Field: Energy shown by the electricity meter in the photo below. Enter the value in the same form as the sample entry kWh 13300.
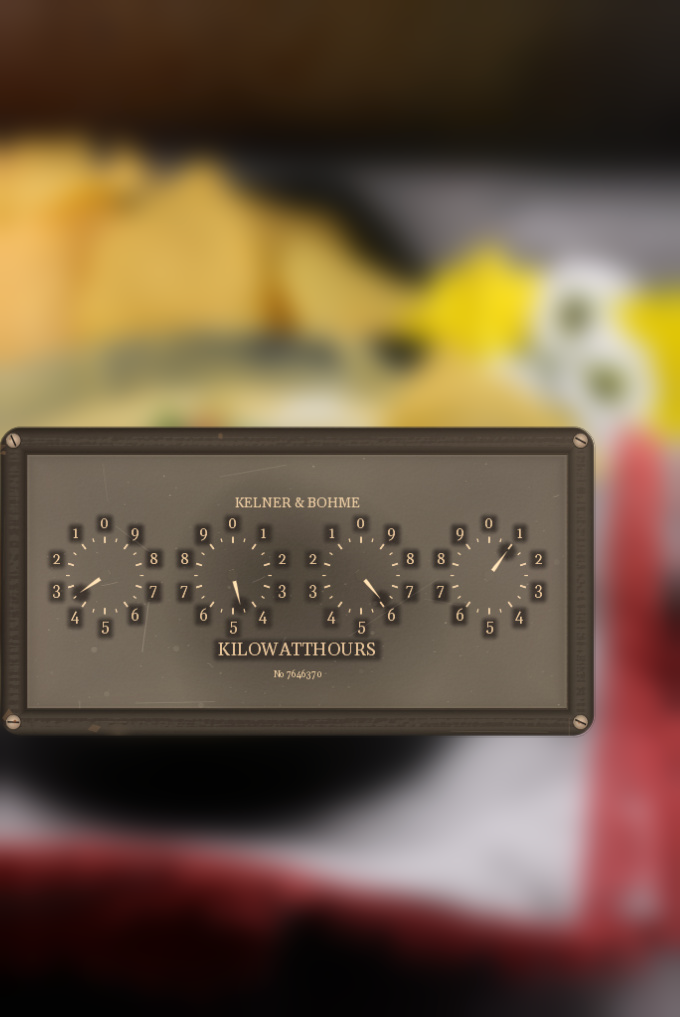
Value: kWh 3461
